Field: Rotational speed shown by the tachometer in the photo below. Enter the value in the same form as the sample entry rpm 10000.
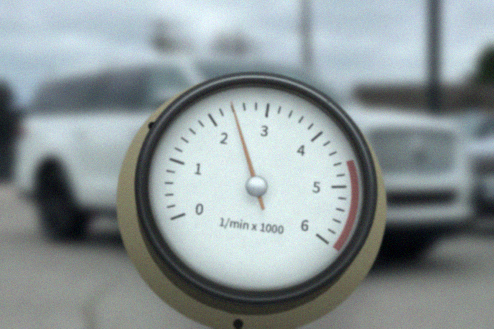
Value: rpm 2400
